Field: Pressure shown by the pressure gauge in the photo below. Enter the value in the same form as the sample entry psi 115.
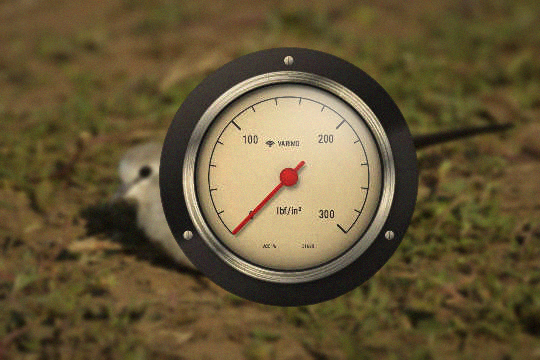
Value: psi 0
